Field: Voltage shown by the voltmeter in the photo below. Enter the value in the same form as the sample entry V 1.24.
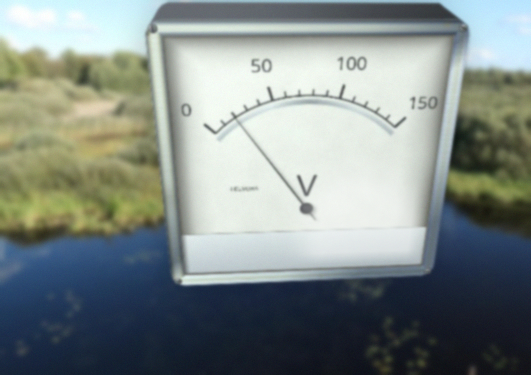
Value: V 20
